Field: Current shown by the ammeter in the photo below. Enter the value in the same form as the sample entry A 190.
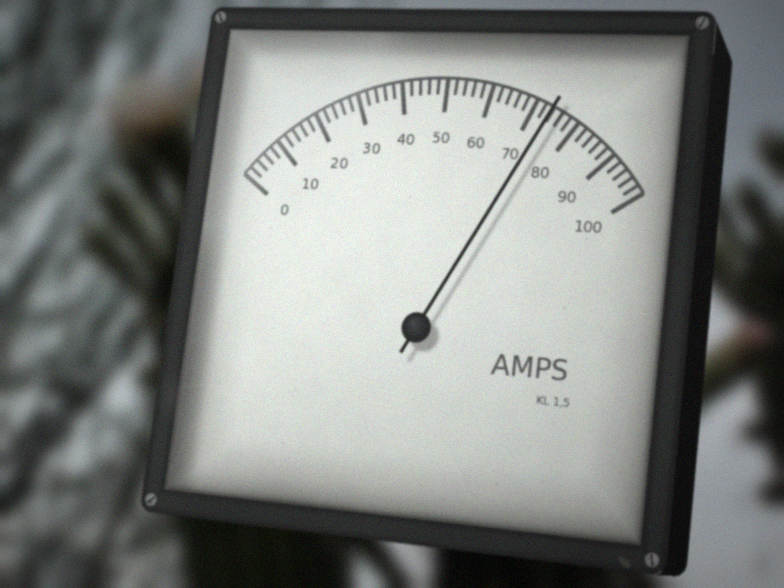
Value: A 74
